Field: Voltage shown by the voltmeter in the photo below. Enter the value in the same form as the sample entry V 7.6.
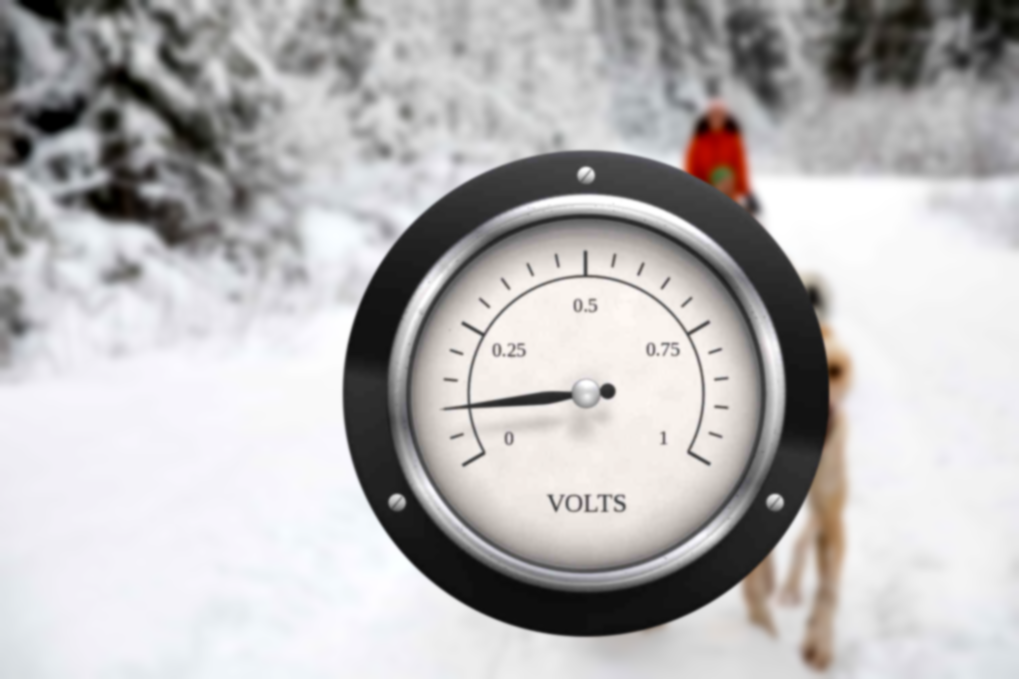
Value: V 0.1
